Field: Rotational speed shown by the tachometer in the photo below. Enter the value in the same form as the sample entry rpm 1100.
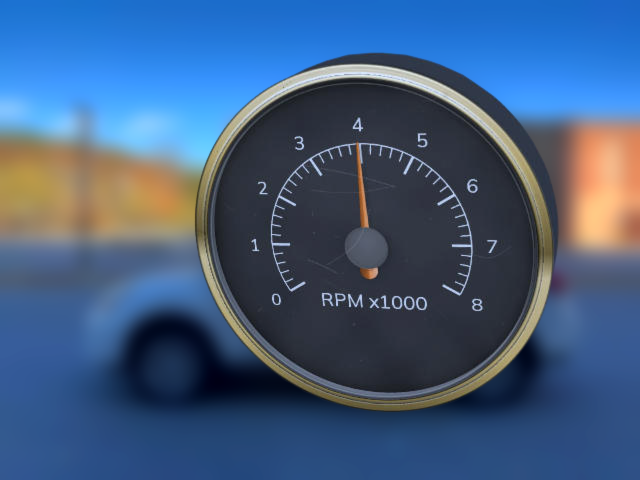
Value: rpm 4000
